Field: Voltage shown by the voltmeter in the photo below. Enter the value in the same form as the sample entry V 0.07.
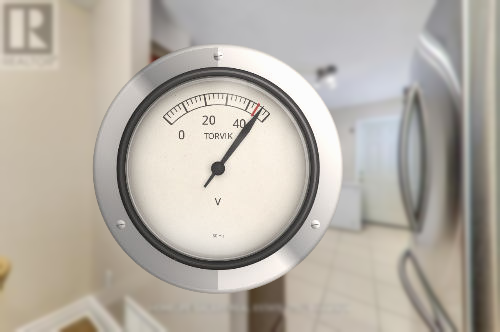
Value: V 46
